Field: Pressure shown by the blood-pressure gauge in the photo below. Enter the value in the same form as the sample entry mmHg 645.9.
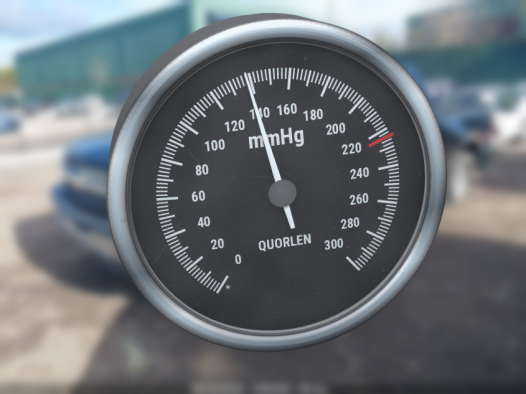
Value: mmHg 138
